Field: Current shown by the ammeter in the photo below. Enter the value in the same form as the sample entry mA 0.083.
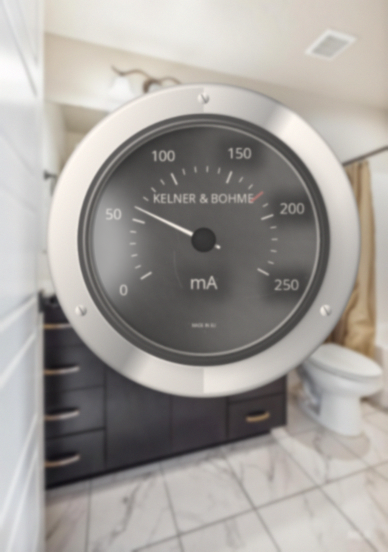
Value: mA 60
